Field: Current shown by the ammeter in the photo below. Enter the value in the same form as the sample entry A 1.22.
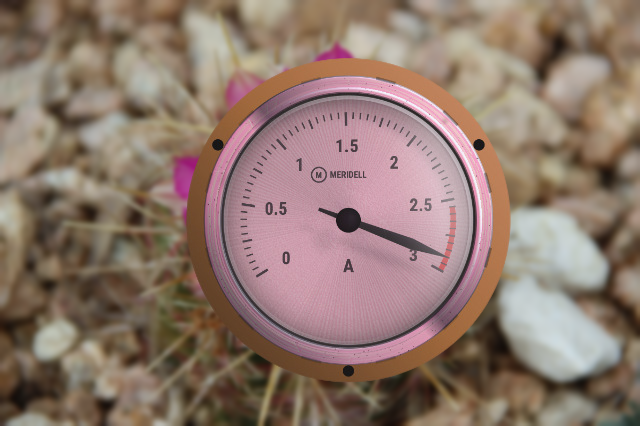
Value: A 2.9
